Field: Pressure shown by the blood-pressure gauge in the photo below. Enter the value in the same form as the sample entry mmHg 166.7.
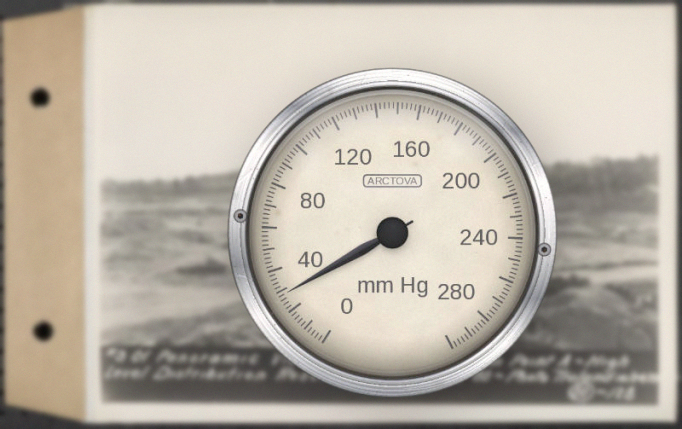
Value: mmHg 28
